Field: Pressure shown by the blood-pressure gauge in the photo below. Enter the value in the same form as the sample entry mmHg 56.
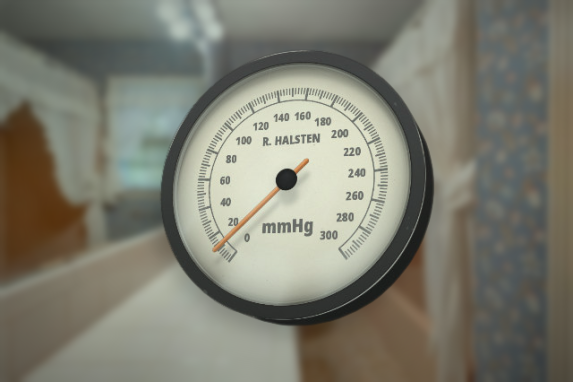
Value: mmHg 10
